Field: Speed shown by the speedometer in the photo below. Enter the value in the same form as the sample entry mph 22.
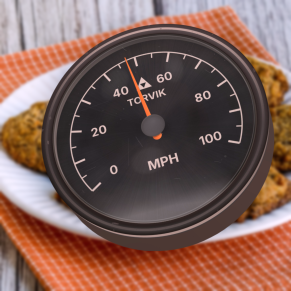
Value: mph 47.5
